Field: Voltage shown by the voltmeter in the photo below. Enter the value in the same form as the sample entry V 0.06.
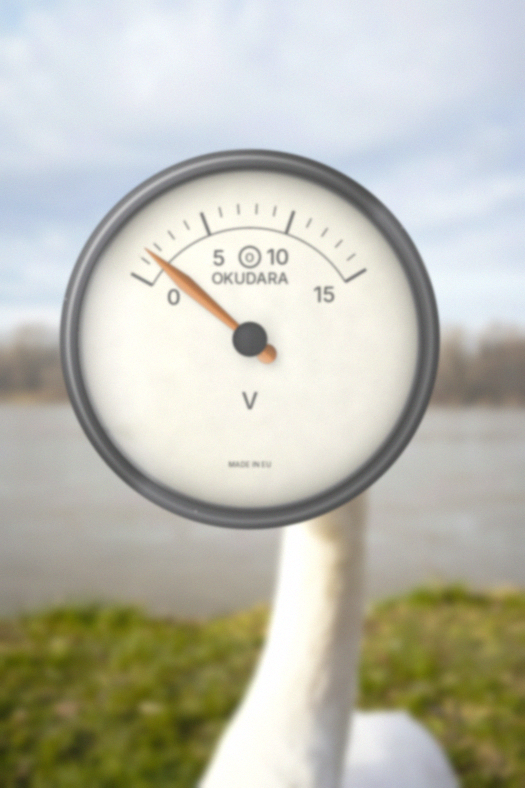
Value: V 1.5
